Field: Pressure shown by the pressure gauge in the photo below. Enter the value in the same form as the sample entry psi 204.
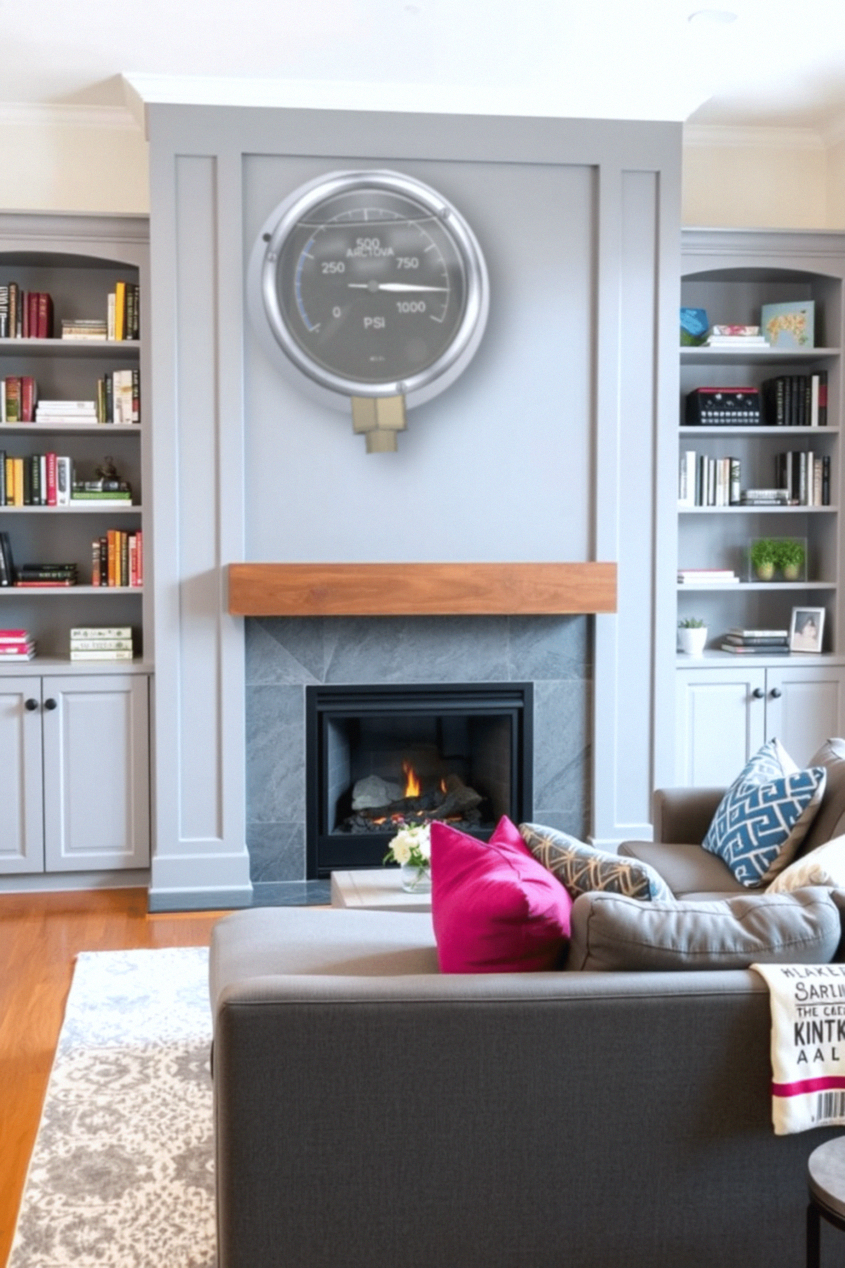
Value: psi 900
